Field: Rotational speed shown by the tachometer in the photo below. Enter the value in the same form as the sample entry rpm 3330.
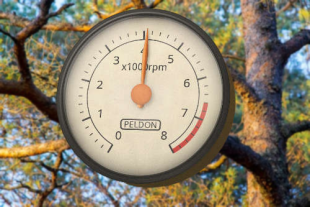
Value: rpm 4100
